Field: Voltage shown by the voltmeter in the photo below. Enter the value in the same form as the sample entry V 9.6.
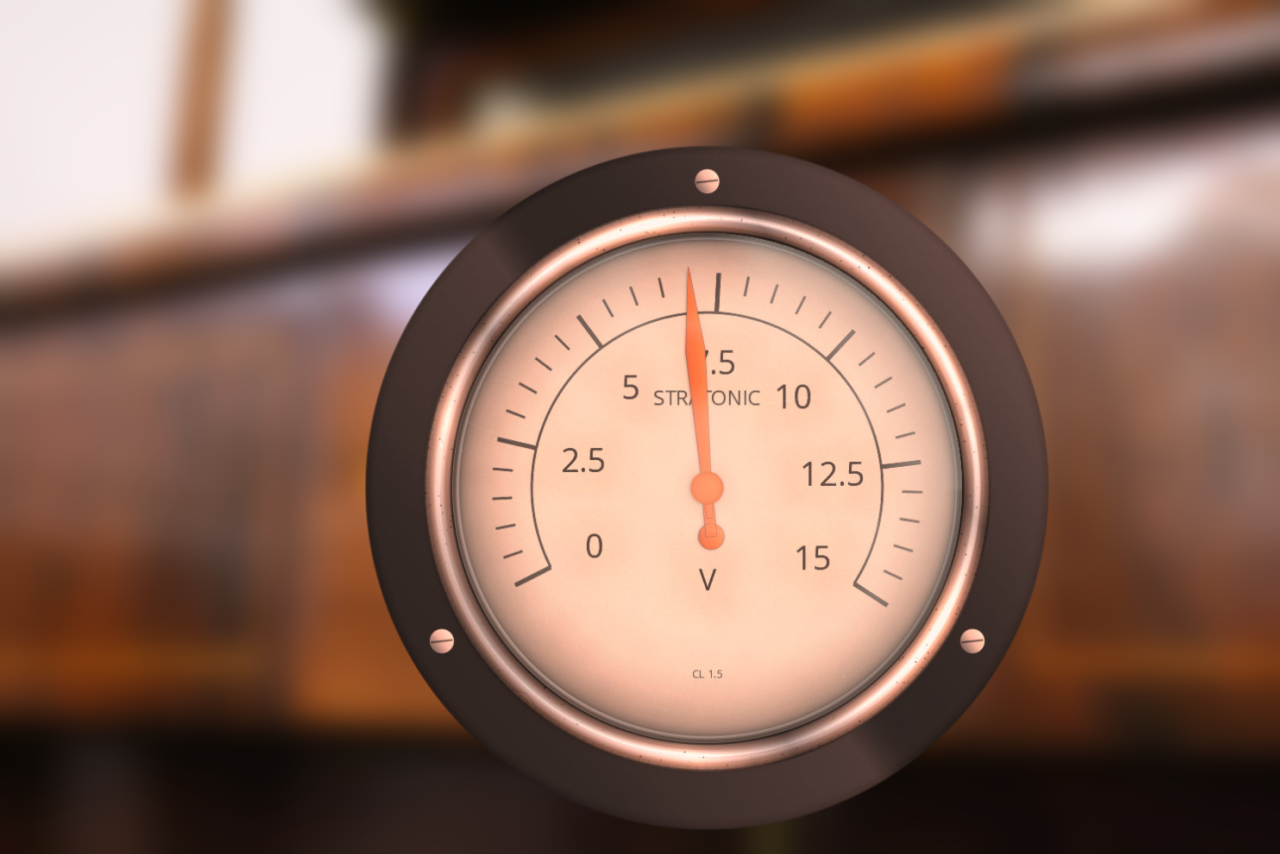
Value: V 7
